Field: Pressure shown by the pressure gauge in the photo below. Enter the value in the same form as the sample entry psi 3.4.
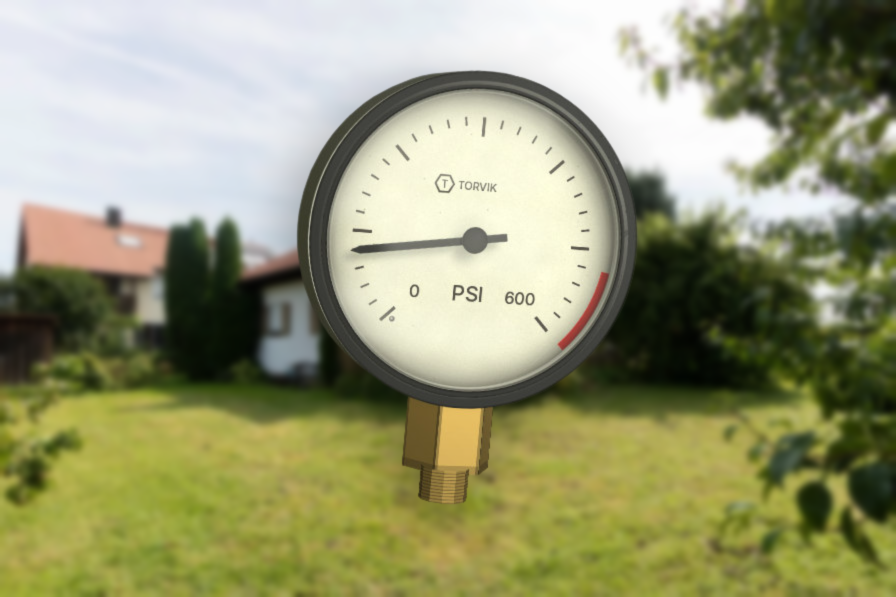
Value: psi 80
